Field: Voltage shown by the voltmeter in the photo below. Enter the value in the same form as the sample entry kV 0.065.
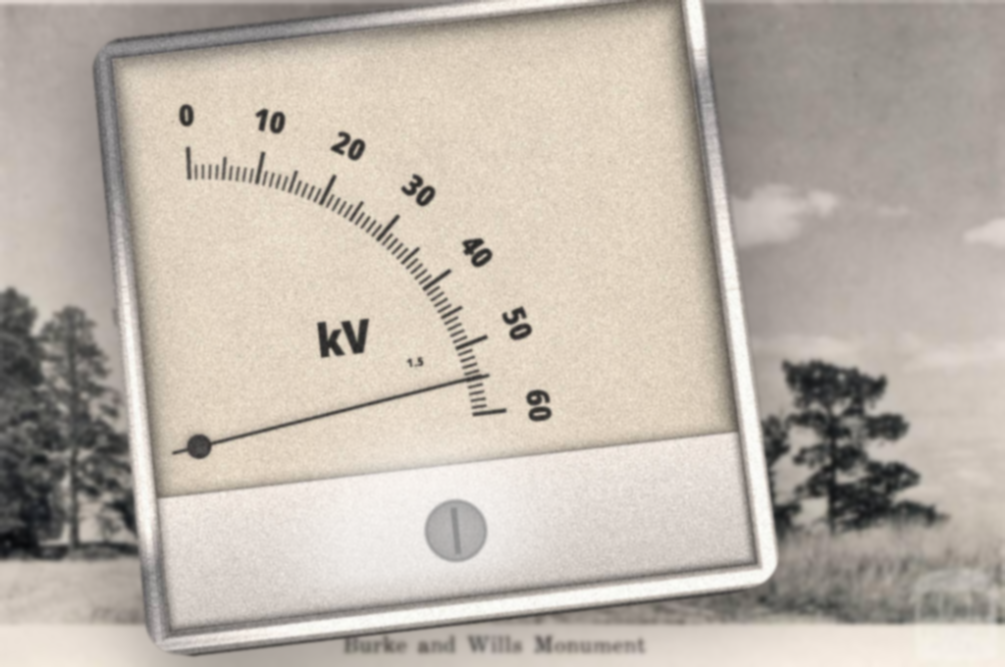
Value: kV 55
